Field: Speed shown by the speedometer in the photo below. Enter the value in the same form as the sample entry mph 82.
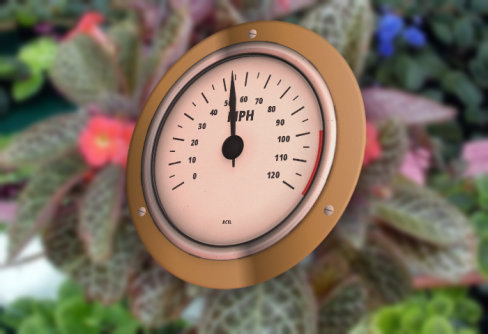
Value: mph 55
